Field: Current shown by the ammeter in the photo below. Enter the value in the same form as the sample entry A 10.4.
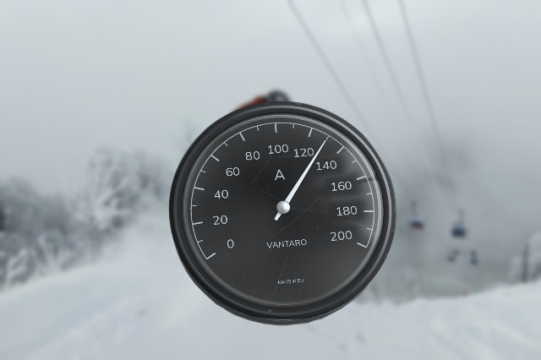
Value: A 130
